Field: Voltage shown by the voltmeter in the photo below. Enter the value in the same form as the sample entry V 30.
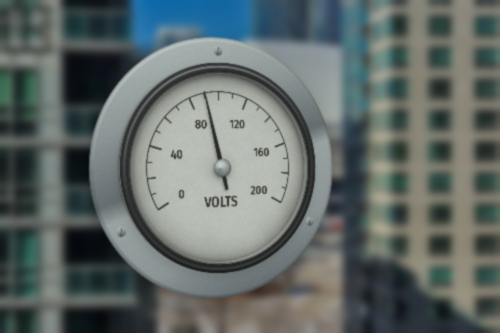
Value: V 90
